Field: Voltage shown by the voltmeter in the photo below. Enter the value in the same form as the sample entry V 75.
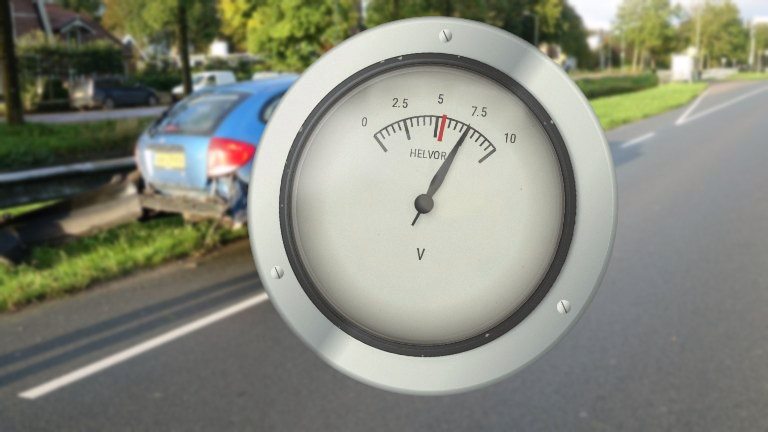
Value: V 7.5
